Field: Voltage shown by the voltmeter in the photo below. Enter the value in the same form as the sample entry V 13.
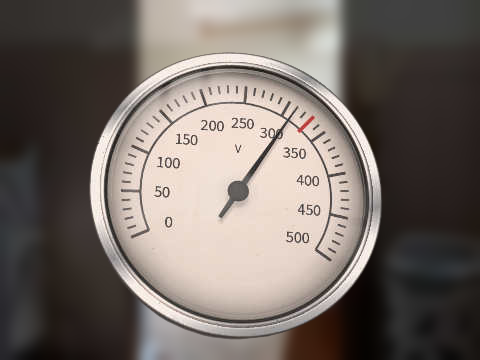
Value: V 310
